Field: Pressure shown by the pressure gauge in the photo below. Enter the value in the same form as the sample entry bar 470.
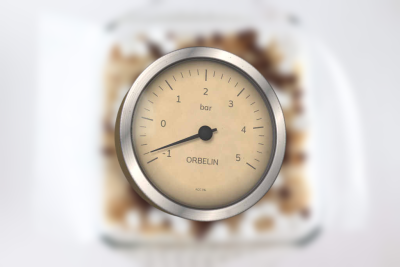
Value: bar -0.8
